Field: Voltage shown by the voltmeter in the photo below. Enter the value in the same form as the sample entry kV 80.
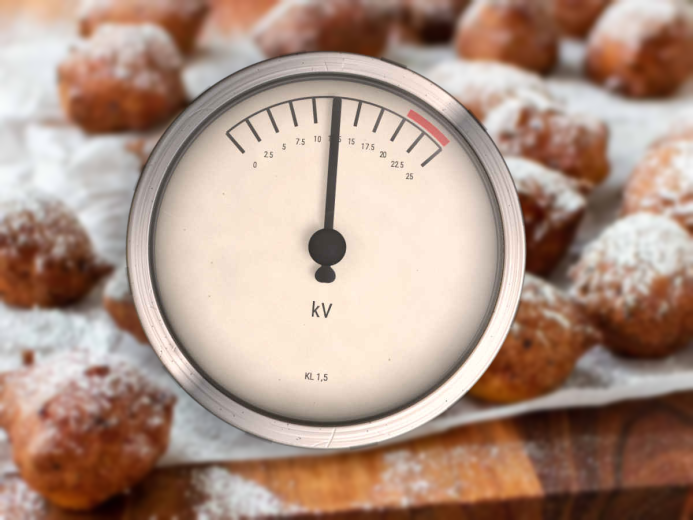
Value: kV 12.5
